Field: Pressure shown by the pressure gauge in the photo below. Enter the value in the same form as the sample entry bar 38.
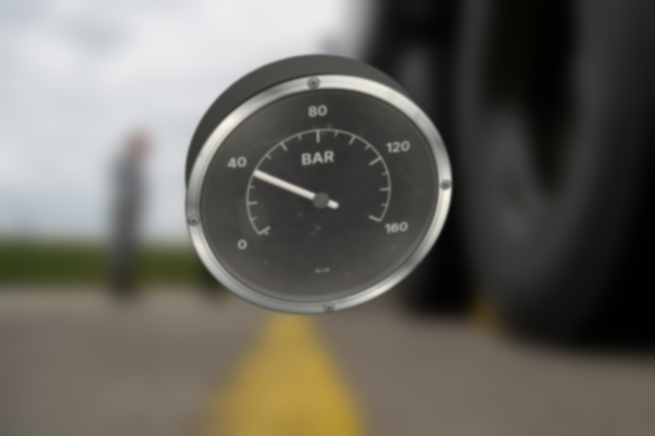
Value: bar 40
